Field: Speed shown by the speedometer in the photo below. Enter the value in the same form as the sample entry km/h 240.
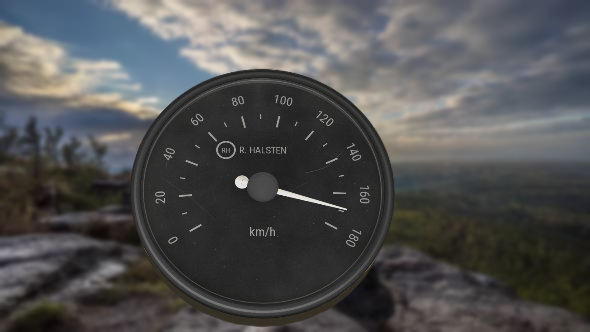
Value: km/h 170
